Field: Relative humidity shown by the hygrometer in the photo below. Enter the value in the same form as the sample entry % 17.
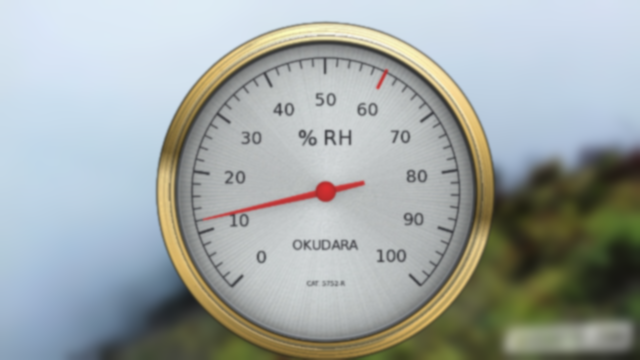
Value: % 12
